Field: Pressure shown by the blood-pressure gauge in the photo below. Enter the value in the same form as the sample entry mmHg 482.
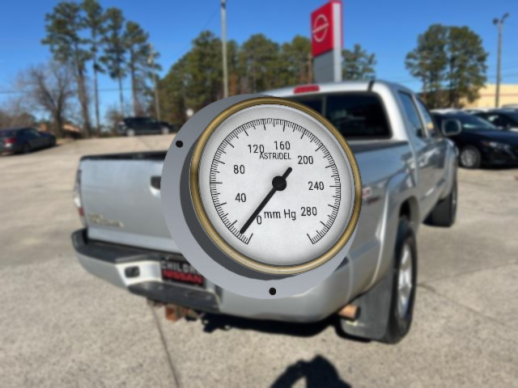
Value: mmHg 10
